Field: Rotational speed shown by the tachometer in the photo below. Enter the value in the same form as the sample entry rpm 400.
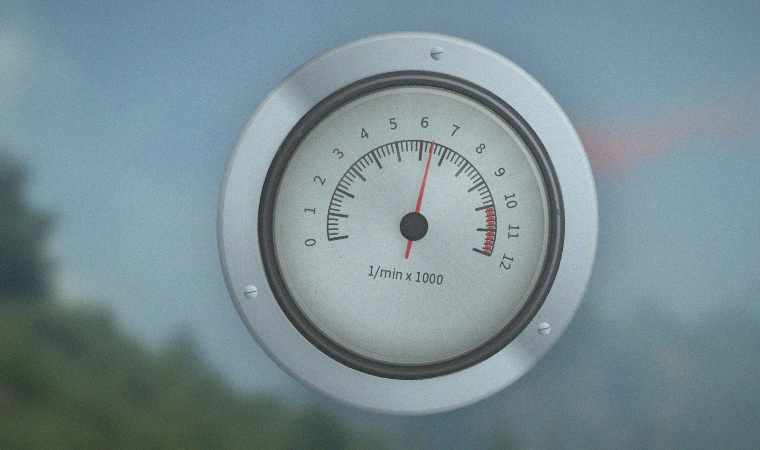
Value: rpm 6400
